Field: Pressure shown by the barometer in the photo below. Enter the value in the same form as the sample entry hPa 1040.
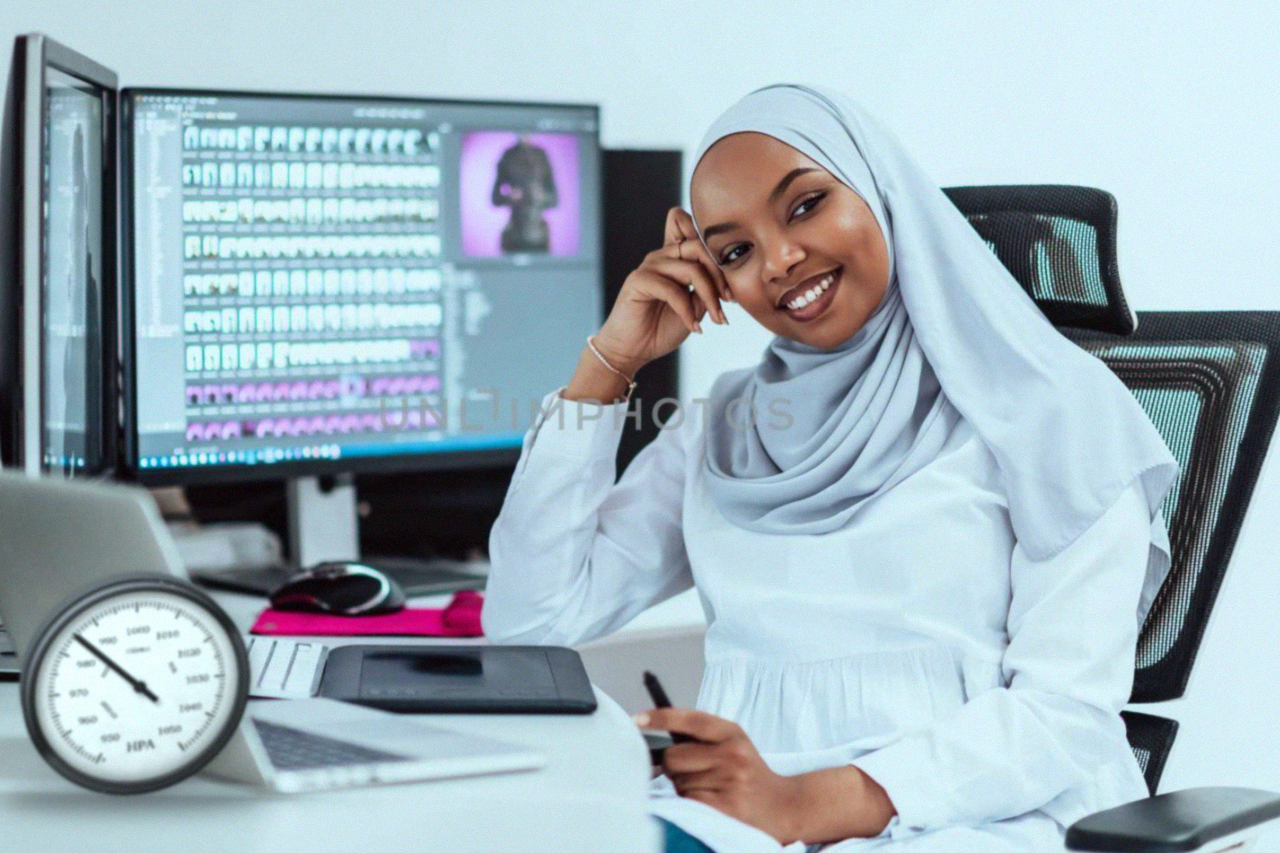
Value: hPa 985
